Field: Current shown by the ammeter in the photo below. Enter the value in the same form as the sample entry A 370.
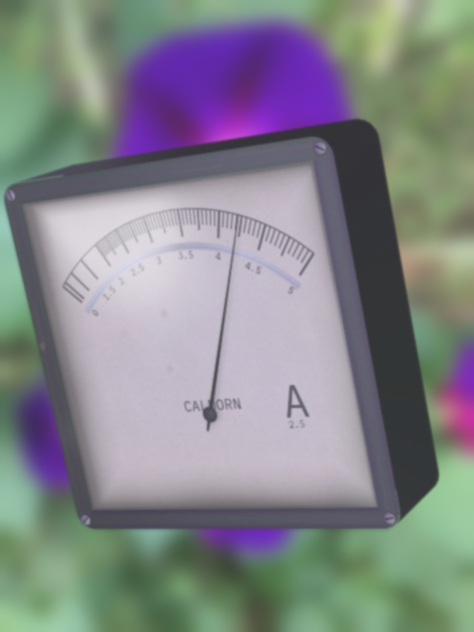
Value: A 4.25
